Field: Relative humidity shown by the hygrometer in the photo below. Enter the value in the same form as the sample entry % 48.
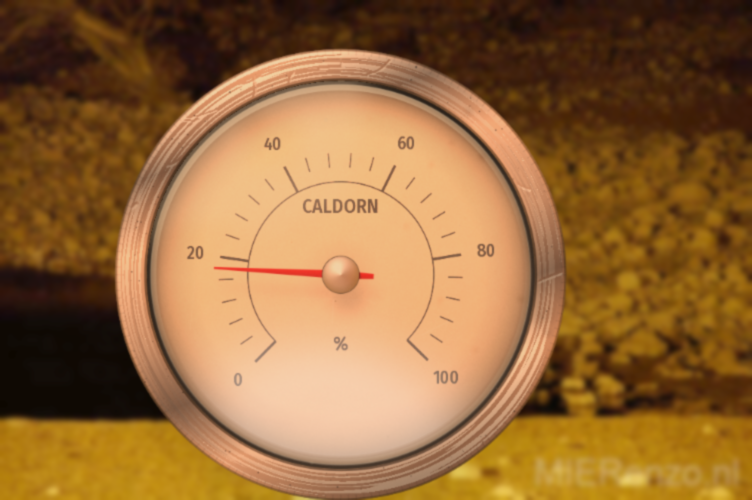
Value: % 18
